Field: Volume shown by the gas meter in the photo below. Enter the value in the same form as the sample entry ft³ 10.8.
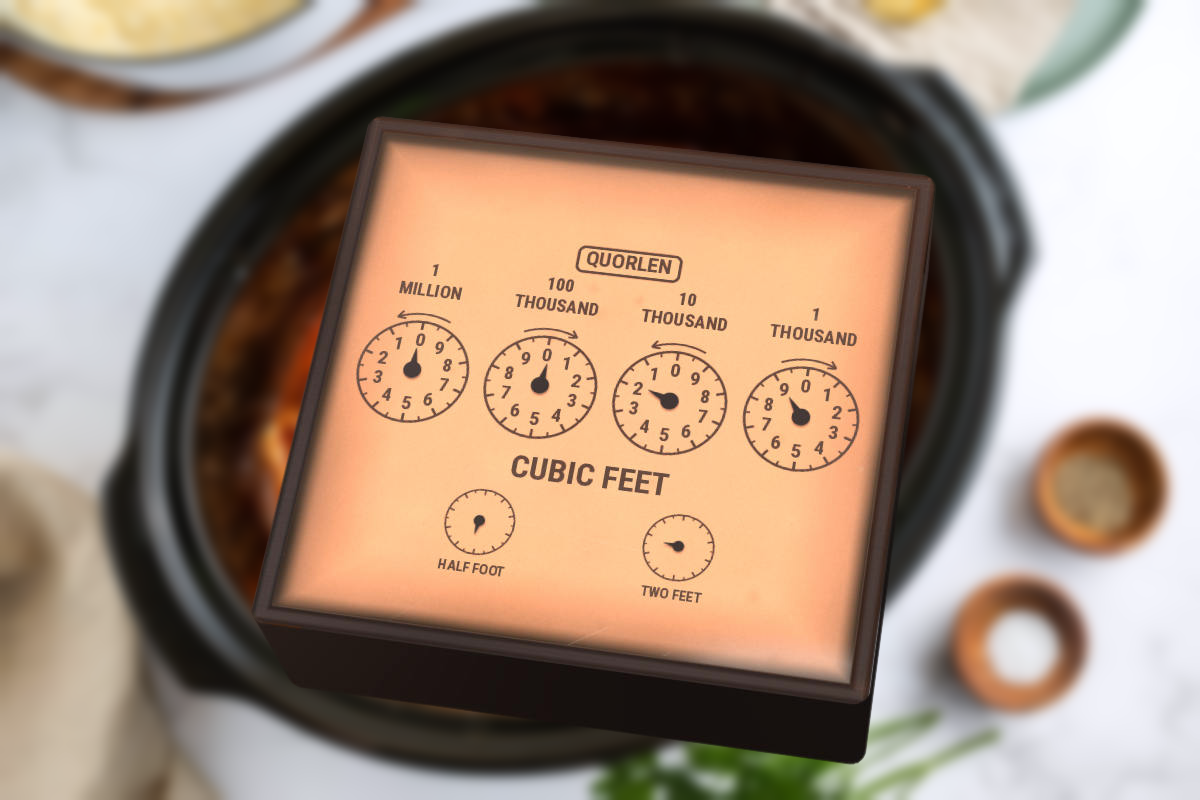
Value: ft³ 1900
